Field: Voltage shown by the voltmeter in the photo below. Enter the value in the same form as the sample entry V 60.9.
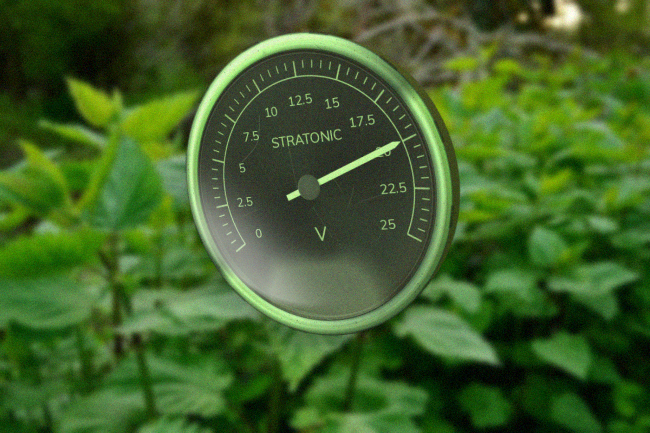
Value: V 20
